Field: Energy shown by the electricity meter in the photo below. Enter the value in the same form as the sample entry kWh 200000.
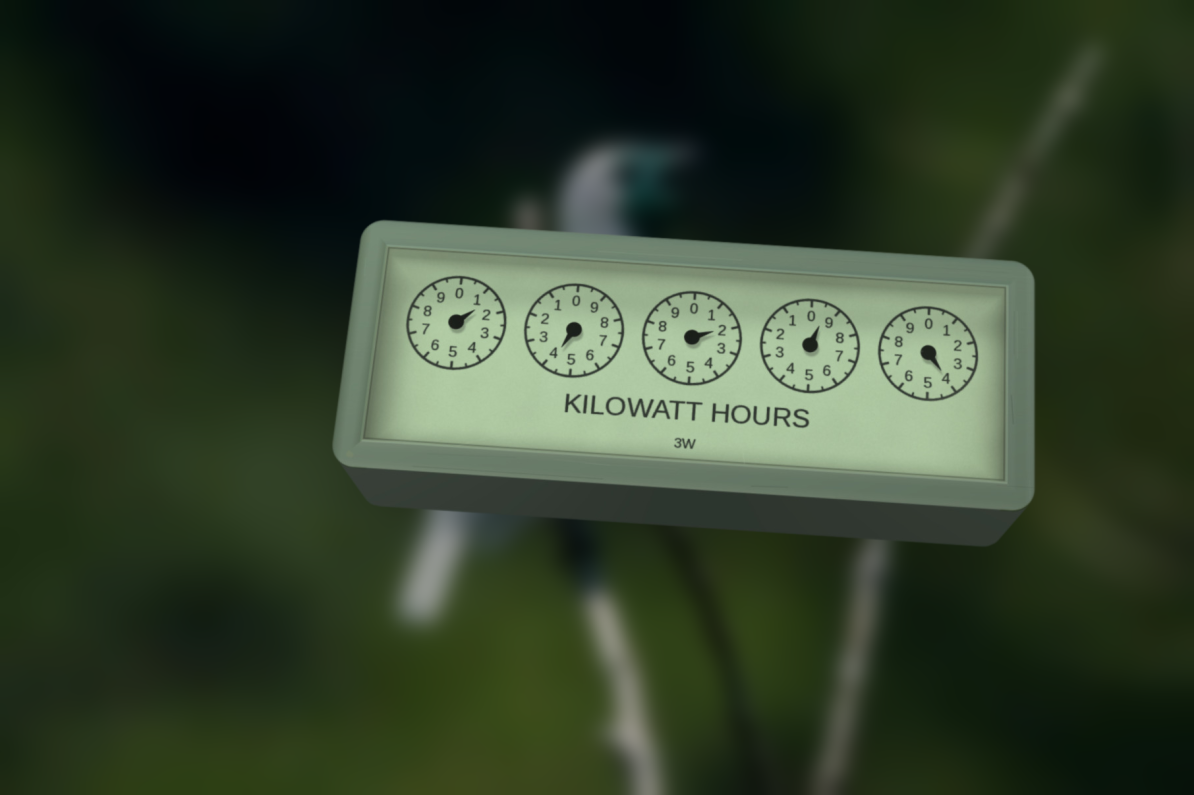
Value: kWh 14194
